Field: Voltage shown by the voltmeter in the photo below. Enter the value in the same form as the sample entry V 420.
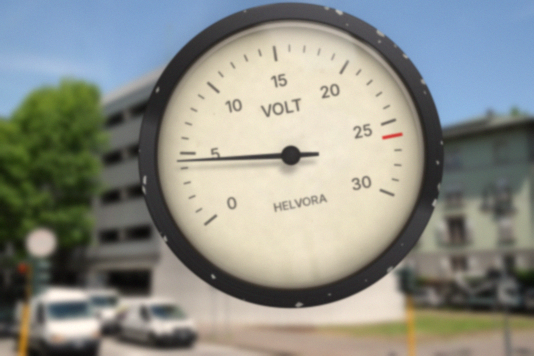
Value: V 4.5
